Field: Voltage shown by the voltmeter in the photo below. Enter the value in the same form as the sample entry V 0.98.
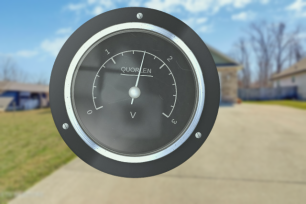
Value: V 1.6
